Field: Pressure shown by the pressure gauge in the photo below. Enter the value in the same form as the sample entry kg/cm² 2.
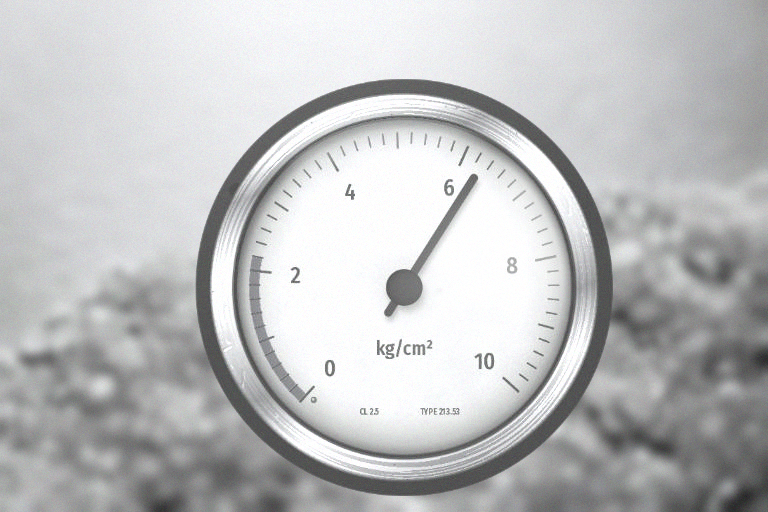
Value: kg/cm² 6.3
